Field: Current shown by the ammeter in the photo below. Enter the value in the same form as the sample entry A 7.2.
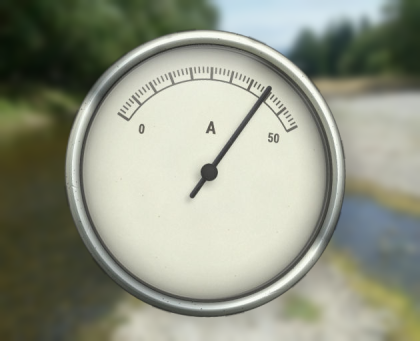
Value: A 39
